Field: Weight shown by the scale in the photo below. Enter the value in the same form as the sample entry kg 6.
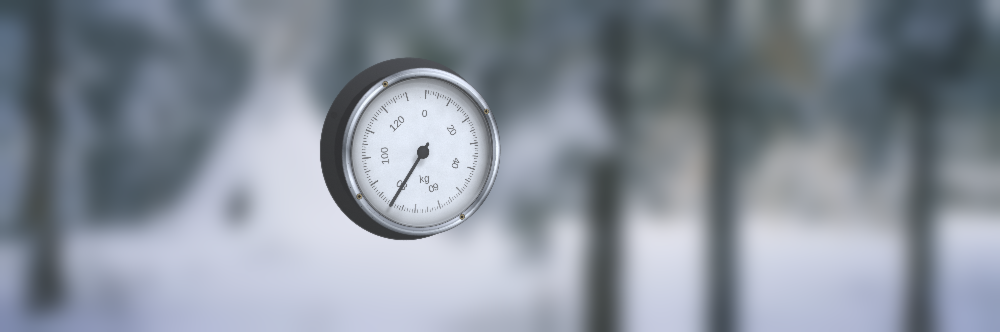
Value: kg 80
